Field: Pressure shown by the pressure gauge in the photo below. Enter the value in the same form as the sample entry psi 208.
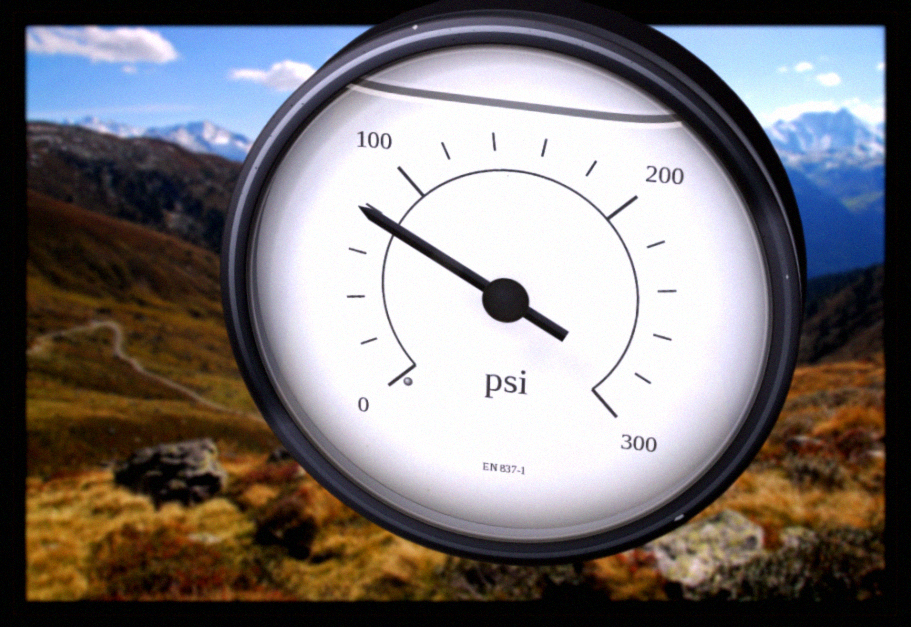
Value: psi 80
